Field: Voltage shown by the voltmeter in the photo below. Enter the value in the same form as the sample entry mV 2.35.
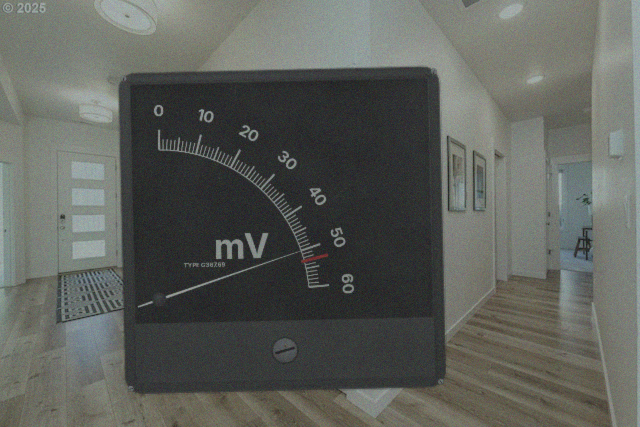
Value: mV 50
